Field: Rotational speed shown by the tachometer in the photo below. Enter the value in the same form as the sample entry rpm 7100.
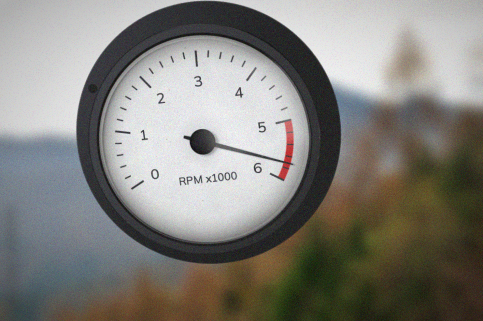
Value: rpm 5700
